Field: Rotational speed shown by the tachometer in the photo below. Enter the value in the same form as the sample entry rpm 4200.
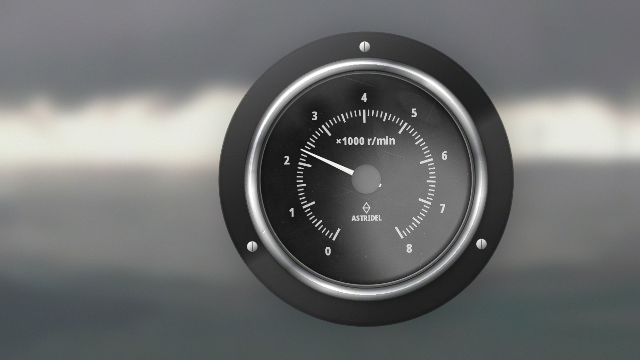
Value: rpm 2300
